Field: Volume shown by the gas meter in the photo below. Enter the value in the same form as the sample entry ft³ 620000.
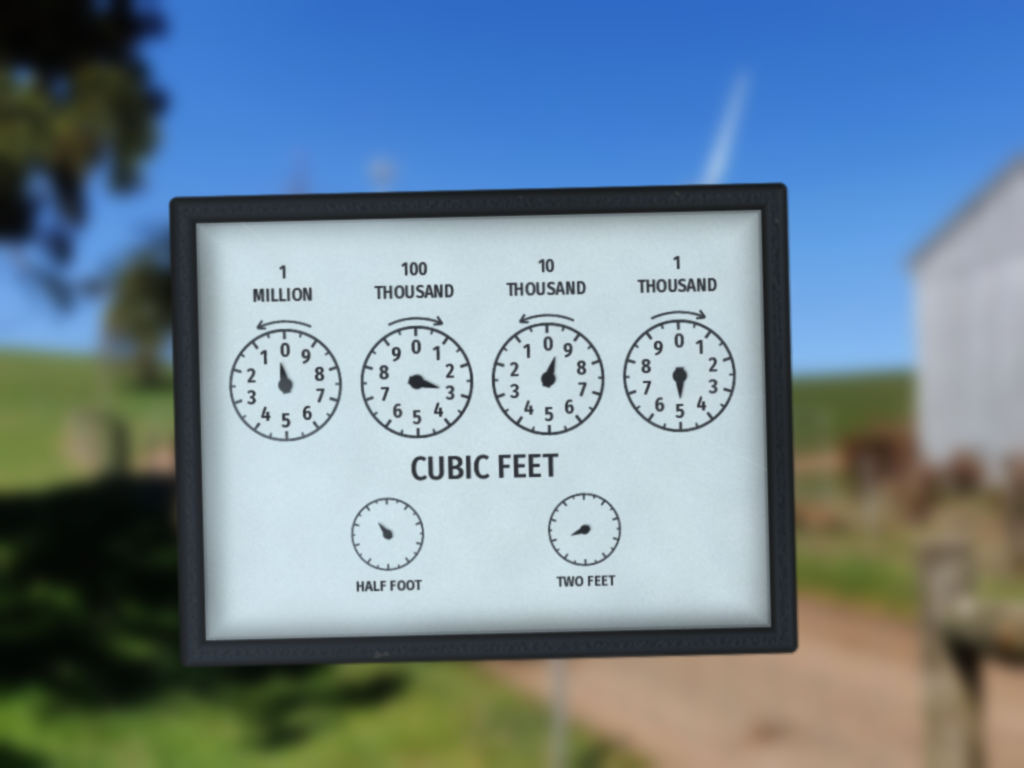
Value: ft³ 29500
